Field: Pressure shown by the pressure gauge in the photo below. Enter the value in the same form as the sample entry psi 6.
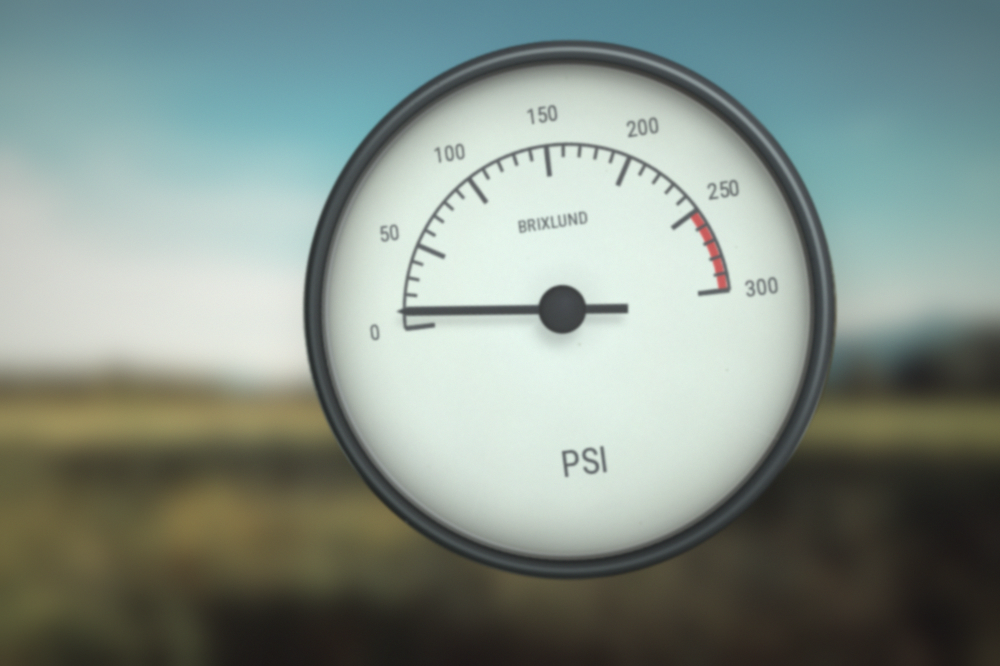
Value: psi 10
